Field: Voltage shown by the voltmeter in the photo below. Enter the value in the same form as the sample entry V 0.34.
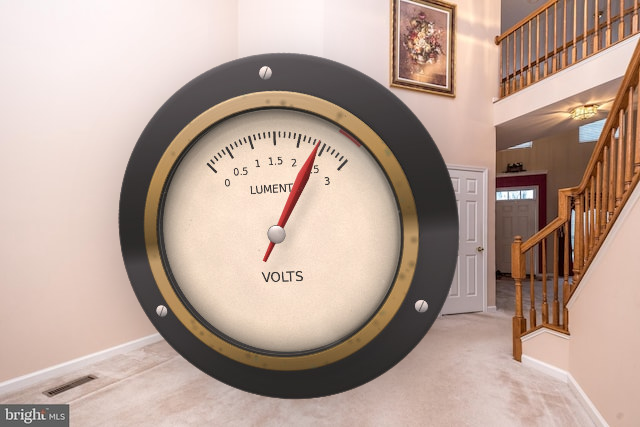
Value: V 2.4
